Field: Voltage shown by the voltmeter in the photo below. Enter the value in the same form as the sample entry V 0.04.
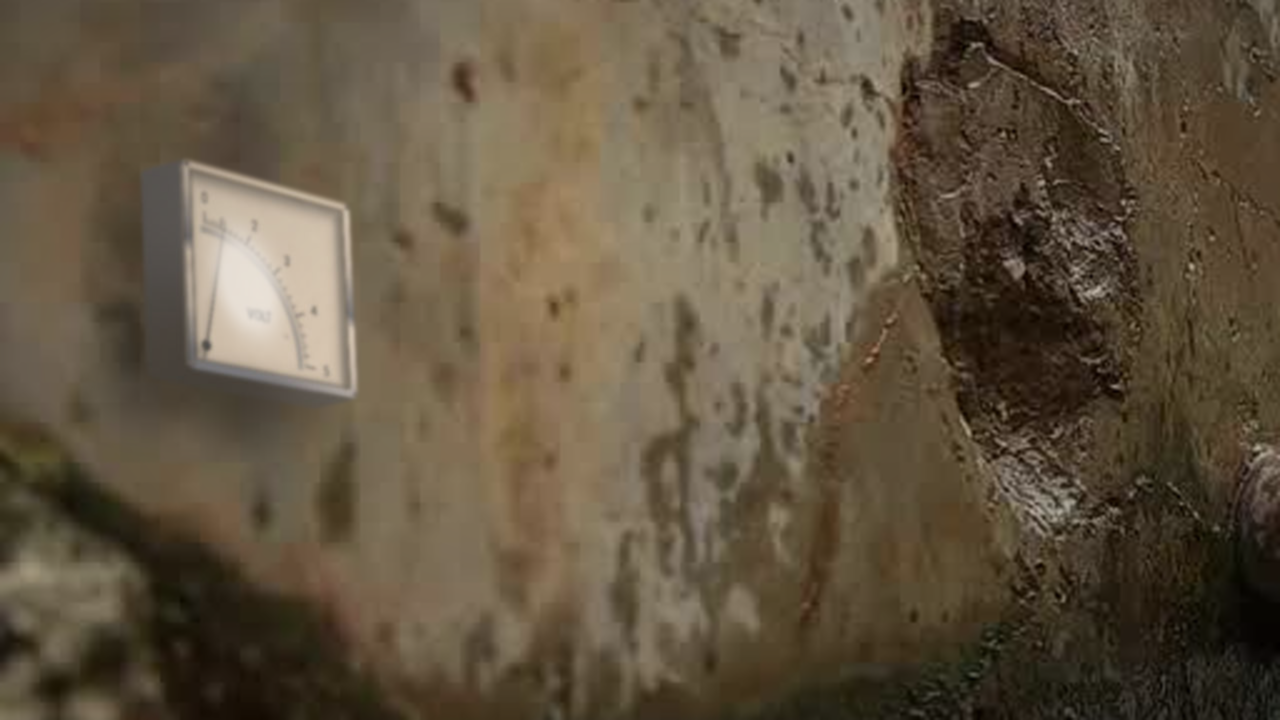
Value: V 1
